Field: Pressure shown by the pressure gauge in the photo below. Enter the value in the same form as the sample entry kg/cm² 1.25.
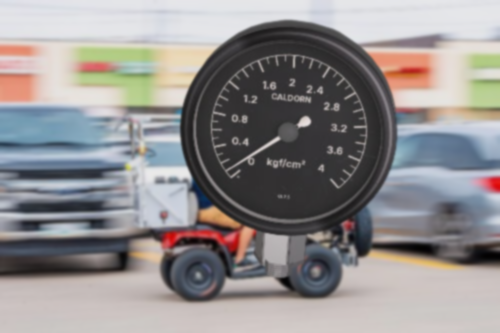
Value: kg/cm² 0.1
